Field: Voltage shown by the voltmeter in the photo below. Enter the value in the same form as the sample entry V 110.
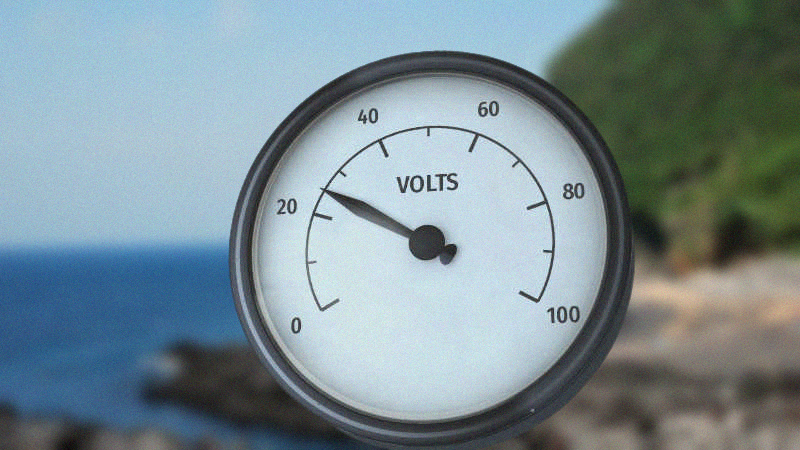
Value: V 25
